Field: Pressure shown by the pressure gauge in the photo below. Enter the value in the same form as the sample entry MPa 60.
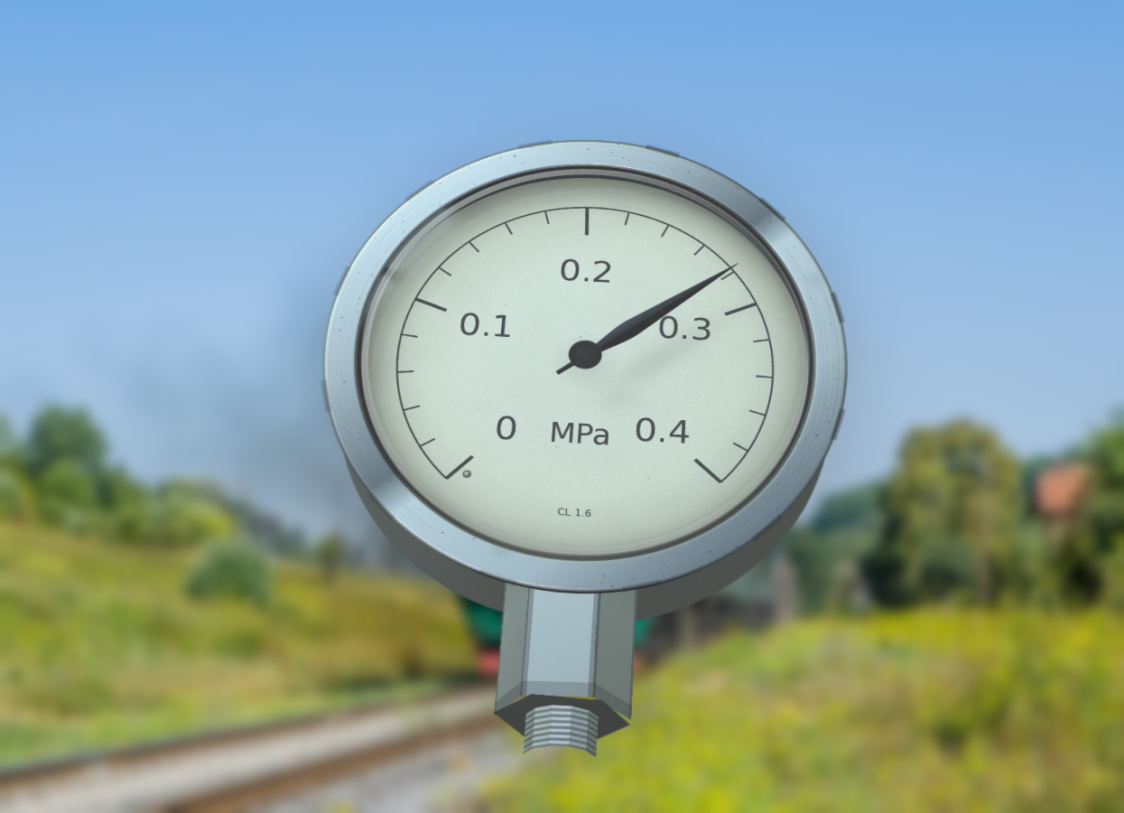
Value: MPa 0.28
